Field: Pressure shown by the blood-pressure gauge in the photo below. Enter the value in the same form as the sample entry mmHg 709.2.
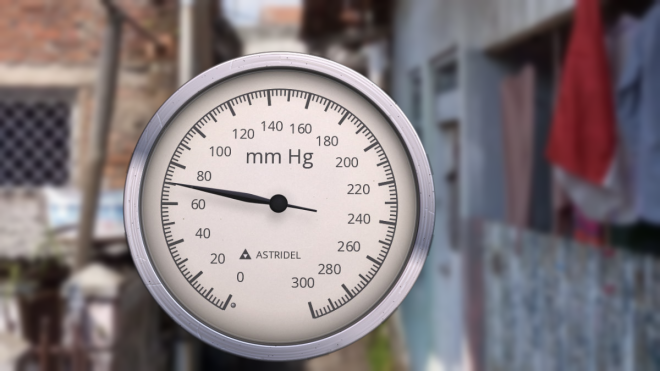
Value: mmHg 70
